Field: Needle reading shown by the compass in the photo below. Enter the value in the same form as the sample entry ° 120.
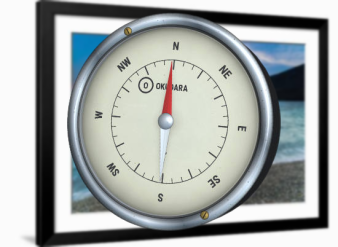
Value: ° 0
